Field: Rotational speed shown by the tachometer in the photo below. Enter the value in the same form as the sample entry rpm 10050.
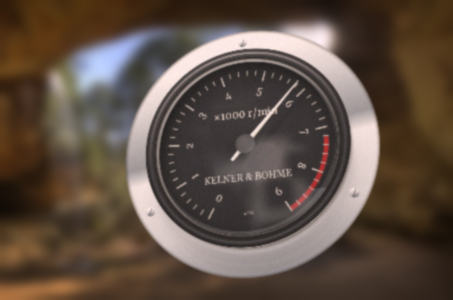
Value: rpm 5800
